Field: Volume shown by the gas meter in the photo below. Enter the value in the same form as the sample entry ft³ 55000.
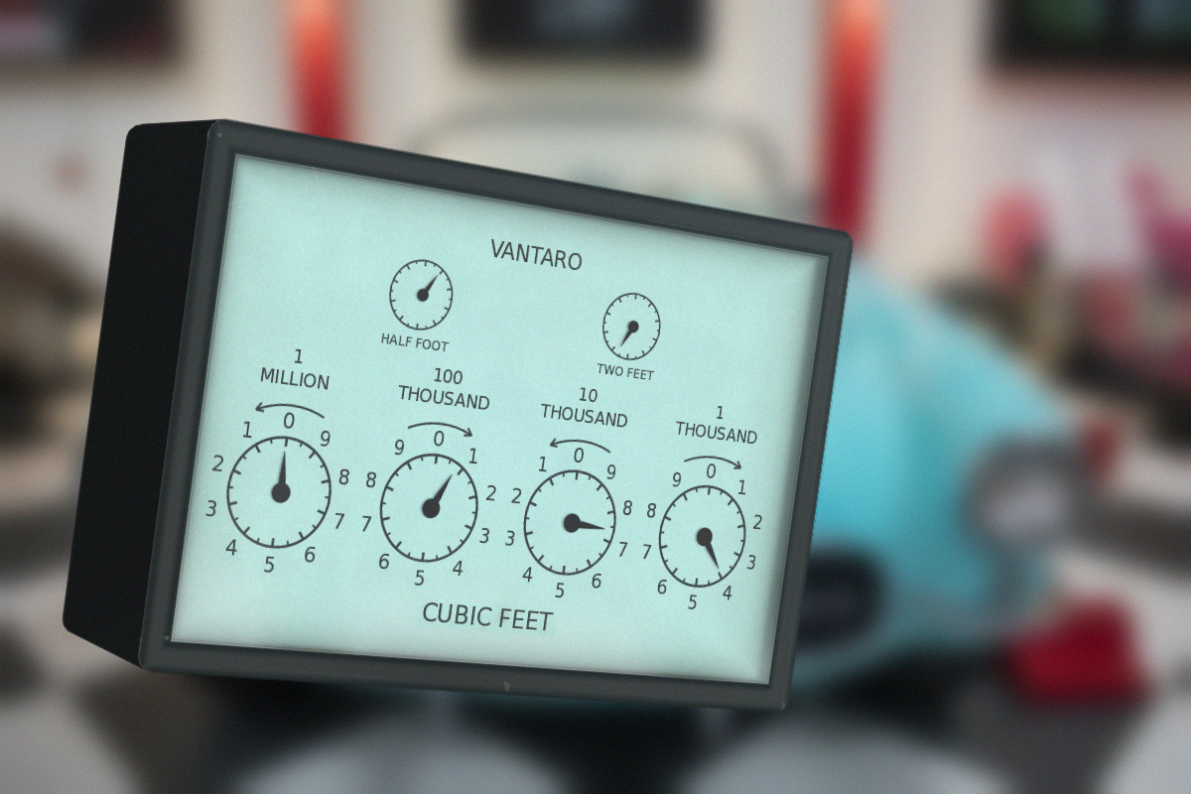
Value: ft³ 7400
